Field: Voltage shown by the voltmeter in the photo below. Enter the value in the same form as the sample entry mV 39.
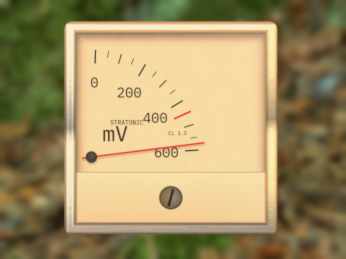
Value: mV 575
